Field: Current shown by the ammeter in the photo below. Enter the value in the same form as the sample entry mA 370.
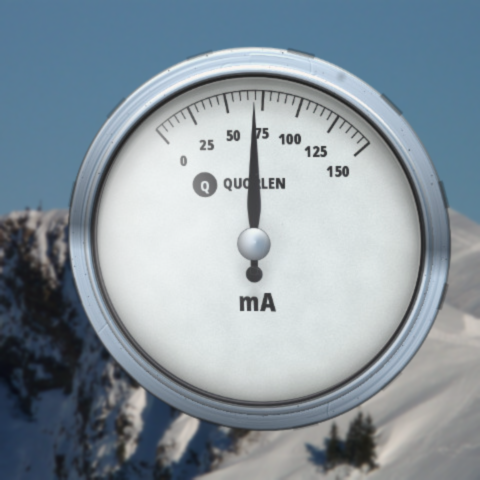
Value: mA 70
